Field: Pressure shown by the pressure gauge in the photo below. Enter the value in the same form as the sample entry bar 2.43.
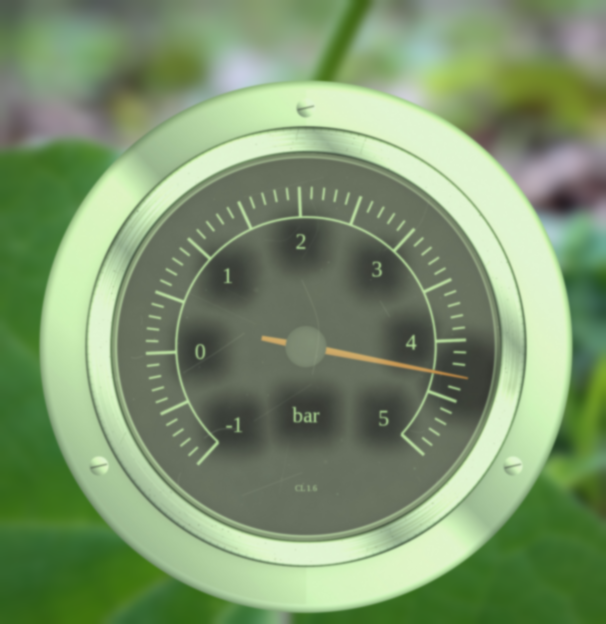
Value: bar 4.3
